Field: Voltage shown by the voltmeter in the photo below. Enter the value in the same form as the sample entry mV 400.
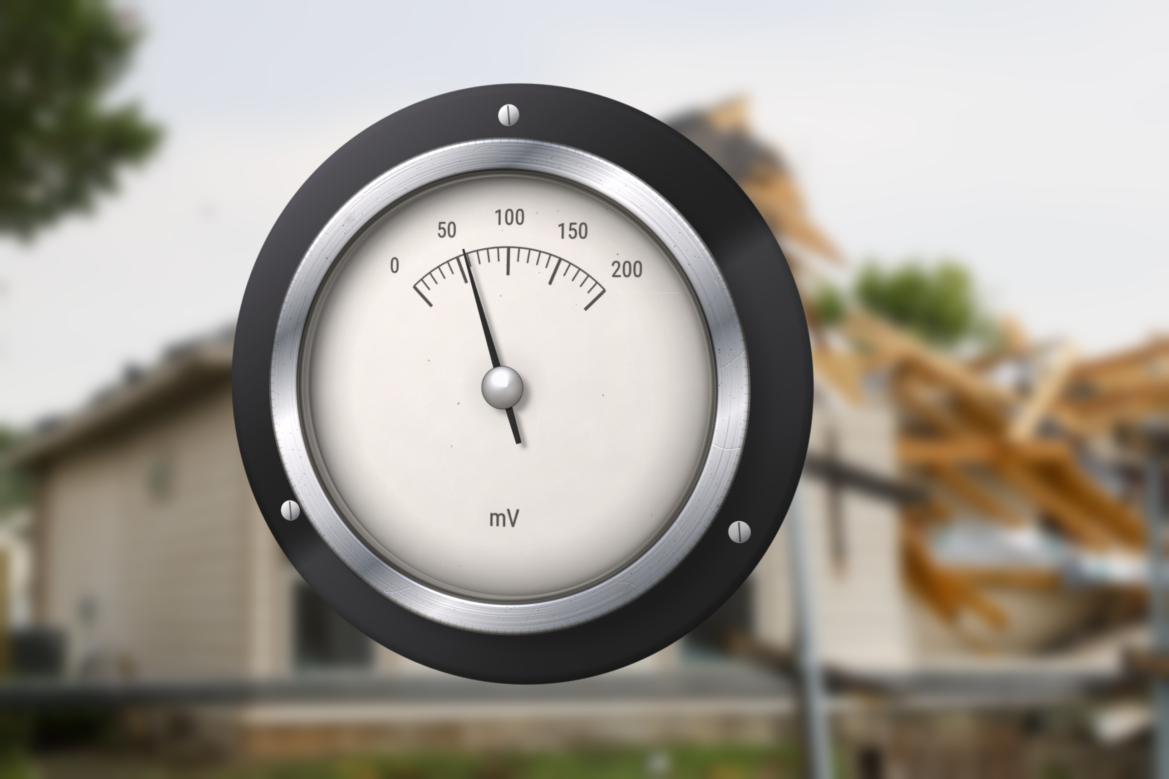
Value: mV 60
